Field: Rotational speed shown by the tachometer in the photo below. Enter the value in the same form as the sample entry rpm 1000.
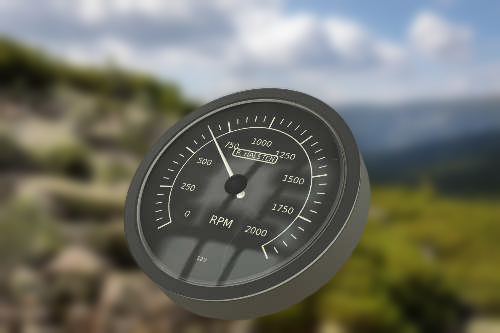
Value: rpm 650
